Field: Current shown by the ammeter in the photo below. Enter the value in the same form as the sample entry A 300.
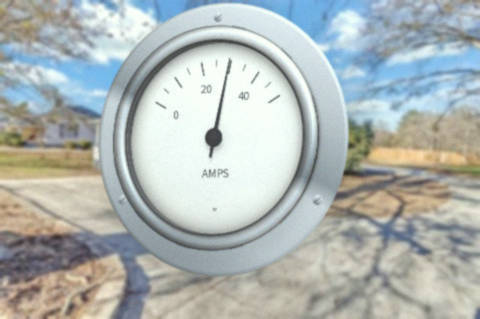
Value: A 30
